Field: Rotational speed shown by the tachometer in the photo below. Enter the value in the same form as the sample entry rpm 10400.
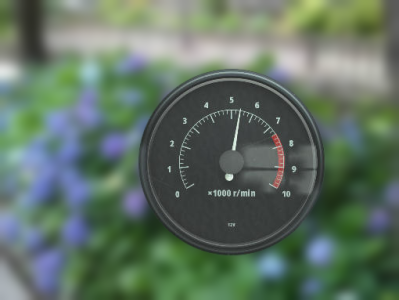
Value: rpm 5400
